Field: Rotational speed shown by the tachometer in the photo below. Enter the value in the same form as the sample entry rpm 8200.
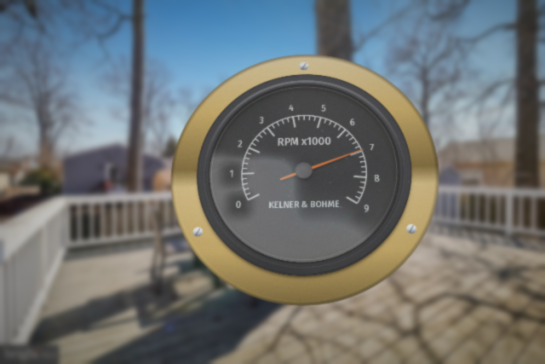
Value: rpm 7000
